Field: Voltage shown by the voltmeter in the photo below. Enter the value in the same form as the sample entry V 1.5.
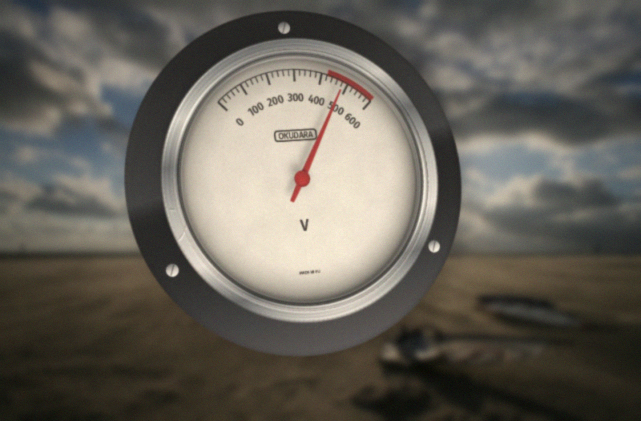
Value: V 480
